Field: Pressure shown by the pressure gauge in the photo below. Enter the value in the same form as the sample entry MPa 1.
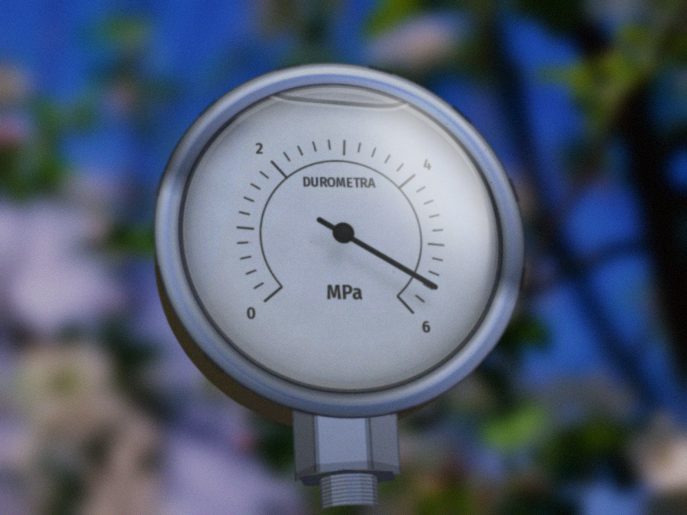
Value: MPa 5.6
